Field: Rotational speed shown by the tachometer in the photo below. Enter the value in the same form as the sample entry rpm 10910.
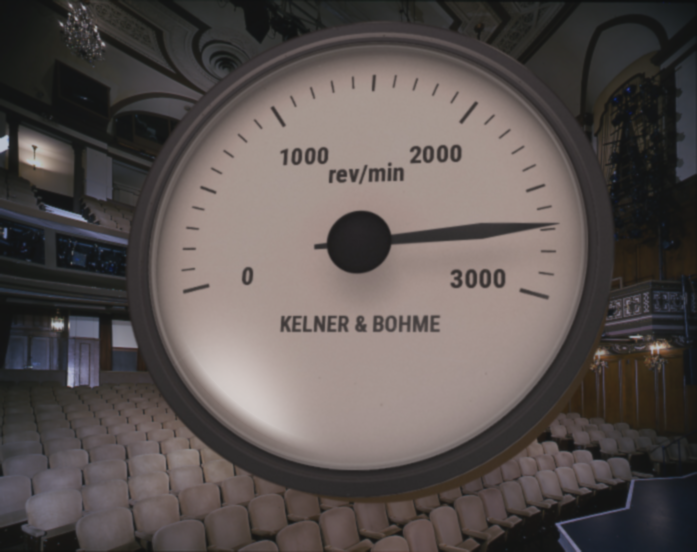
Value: rpm 2700
